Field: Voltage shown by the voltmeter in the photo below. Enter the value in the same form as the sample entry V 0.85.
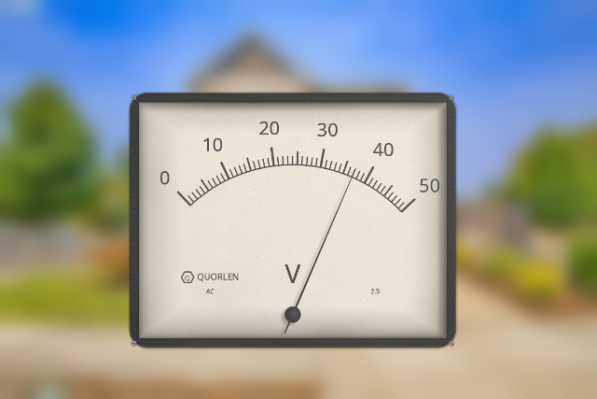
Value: V 37
